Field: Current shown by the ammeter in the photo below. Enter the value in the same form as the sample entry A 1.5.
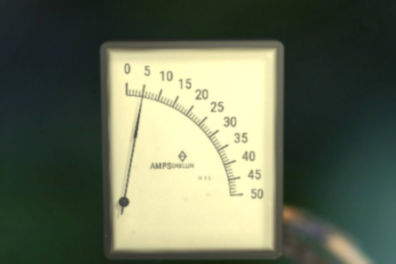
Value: A 5
